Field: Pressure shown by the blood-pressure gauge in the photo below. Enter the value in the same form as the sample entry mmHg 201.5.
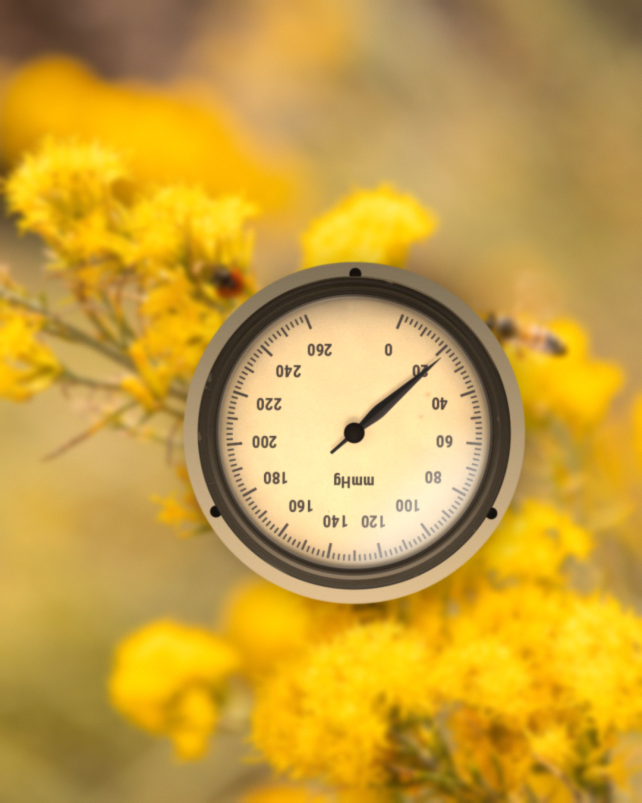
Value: mmHg 22
